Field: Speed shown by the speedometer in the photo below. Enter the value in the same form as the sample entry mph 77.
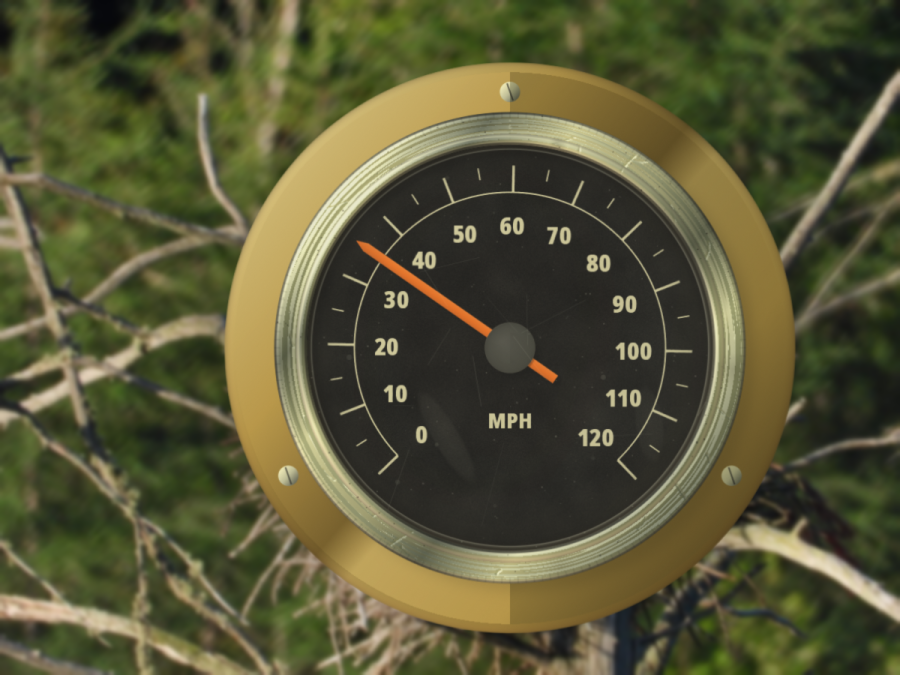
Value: mph 35
